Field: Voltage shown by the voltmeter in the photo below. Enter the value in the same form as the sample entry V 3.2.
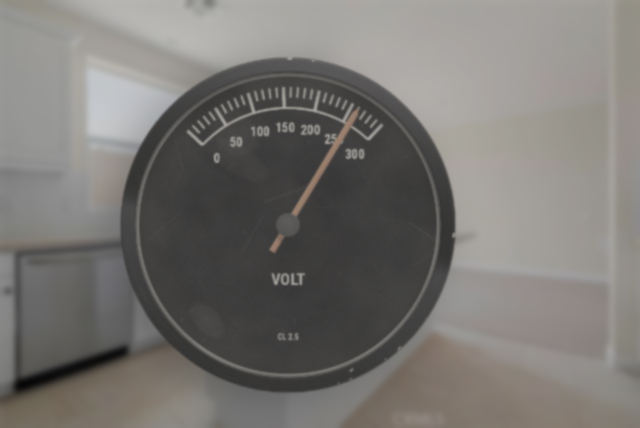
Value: V 260
